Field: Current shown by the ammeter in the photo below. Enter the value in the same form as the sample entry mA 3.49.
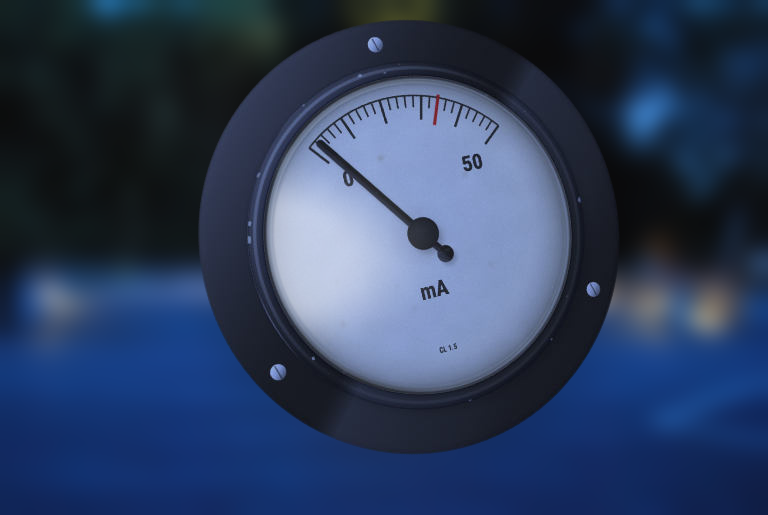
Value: mA 2
